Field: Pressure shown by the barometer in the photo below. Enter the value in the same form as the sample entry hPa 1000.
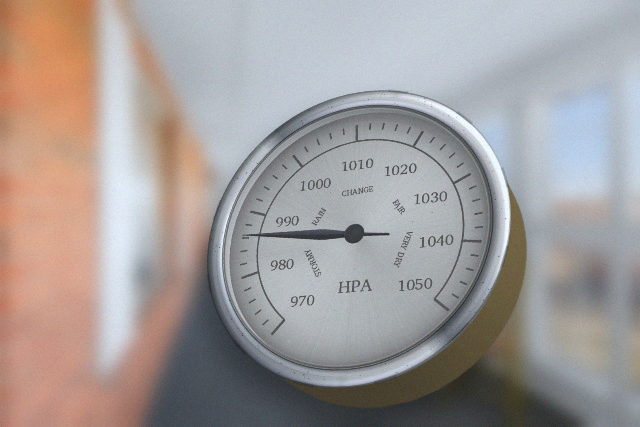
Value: hPa 986
